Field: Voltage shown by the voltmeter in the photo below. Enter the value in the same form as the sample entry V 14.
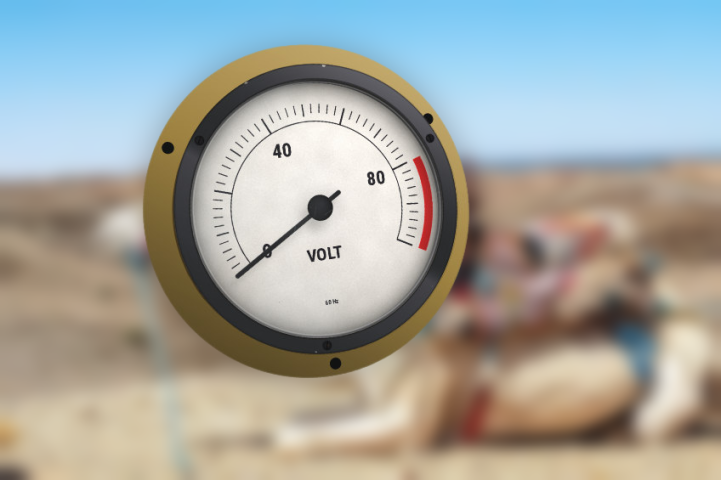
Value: V 0
